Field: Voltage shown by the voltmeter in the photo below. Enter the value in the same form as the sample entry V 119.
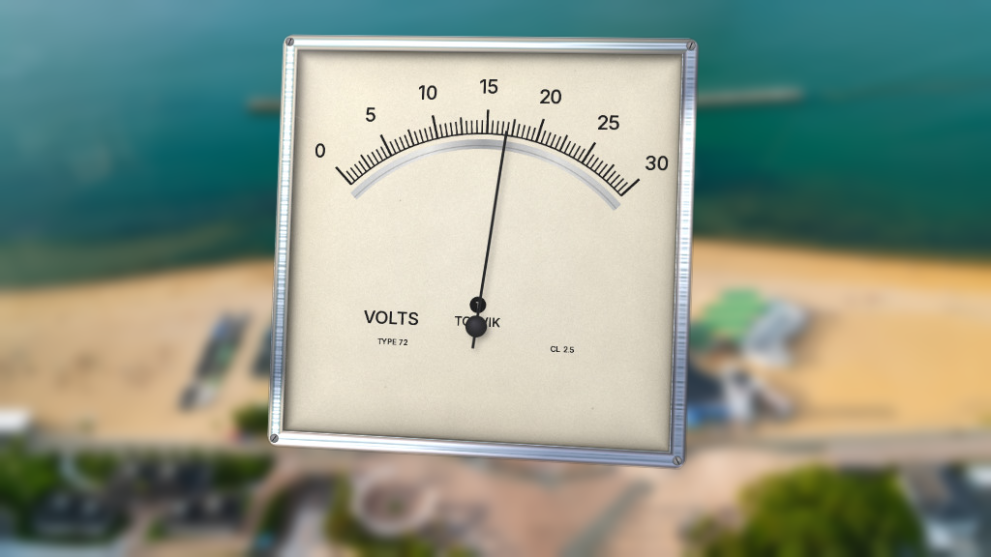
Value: V 17
